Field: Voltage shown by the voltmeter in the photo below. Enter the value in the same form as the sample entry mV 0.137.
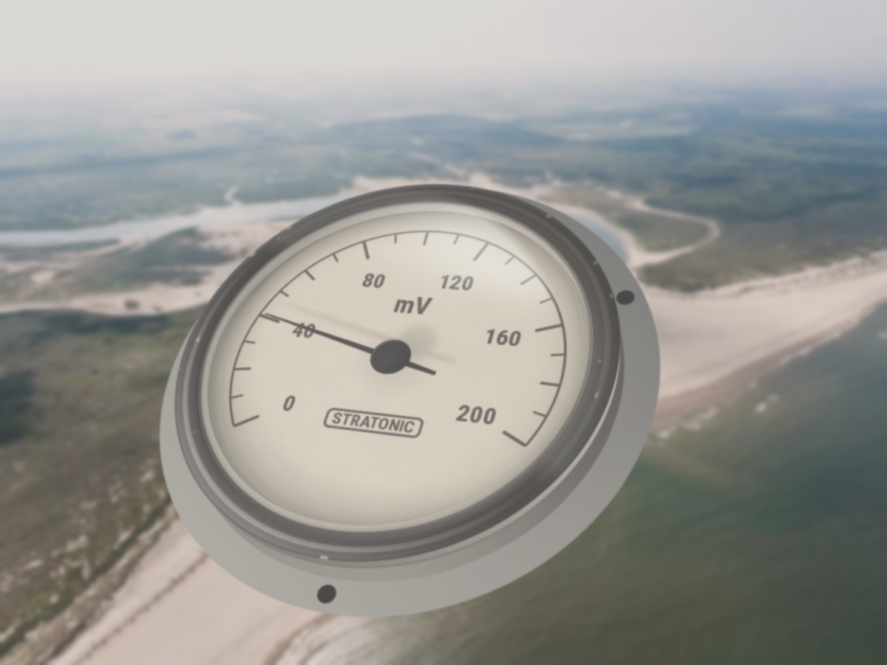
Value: mV 40
